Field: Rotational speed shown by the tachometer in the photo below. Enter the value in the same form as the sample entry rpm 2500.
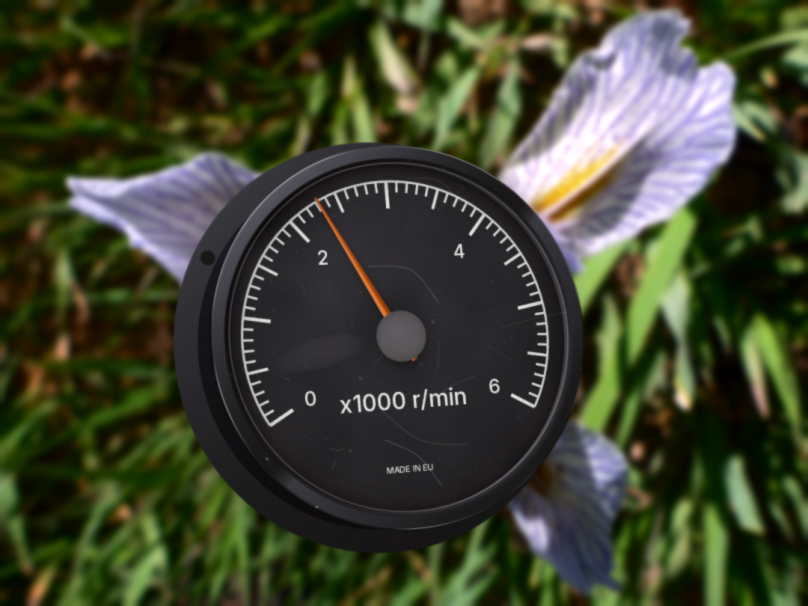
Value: rpm 2300
